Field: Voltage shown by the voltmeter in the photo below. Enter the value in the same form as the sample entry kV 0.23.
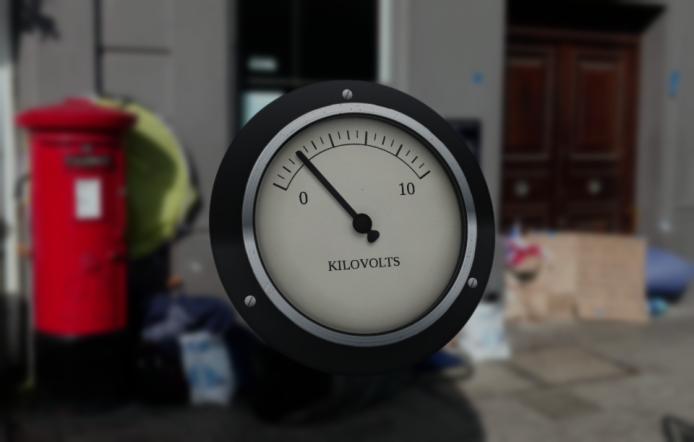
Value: kV 2
